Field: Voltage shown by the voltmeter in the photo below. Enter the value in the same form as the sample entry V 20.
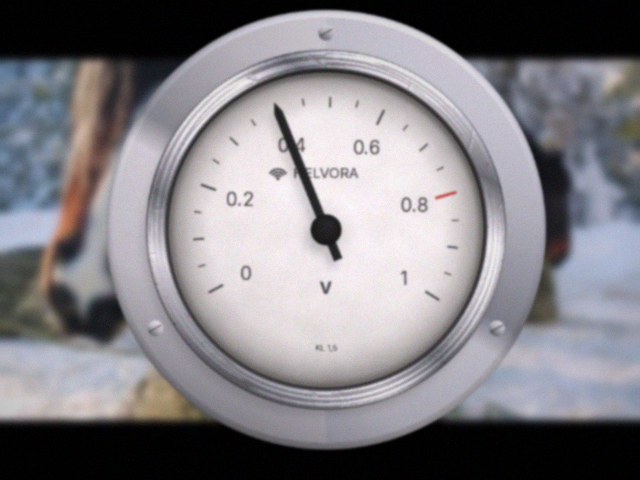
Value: V 0.4
